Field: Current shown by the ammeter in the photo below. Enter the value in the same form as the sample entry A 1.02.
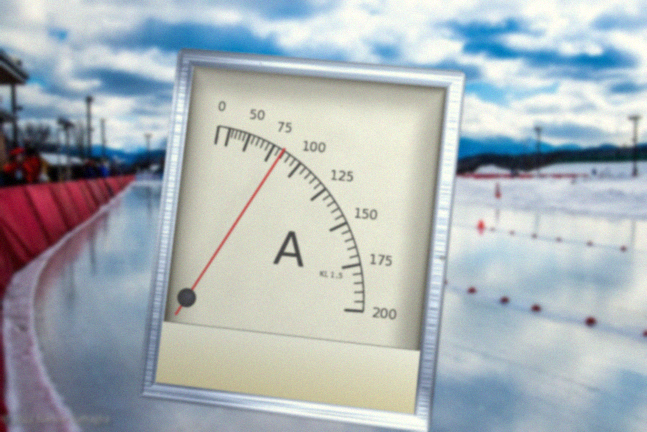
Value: A 85
